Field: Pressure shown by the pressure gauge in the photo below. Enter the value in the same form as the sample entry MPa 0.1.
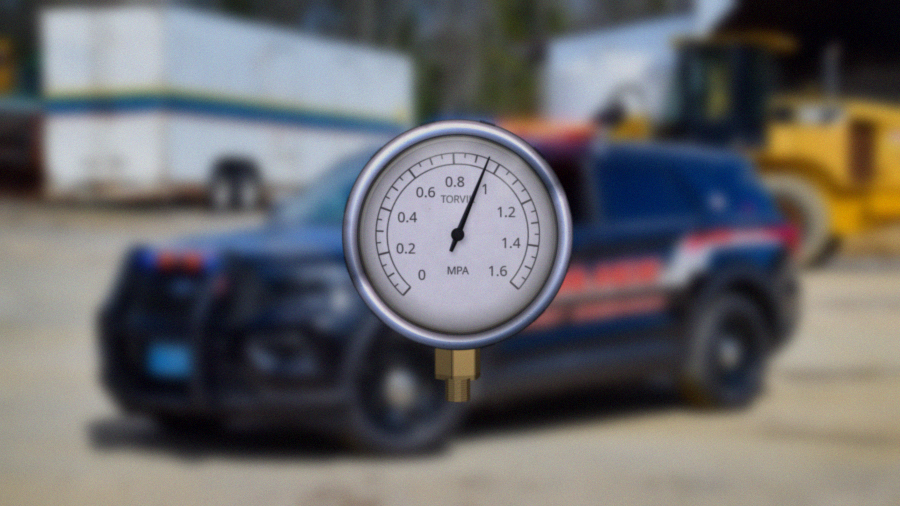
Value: MPa 0.95
